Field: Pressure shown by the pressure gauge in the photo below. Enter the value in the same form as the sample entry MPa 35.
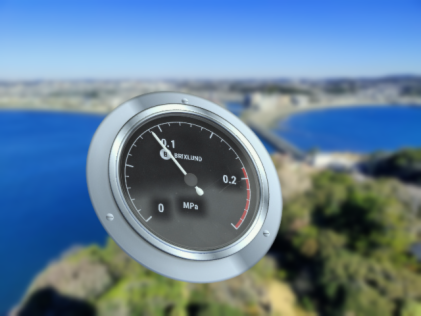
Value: MPa 0.09
